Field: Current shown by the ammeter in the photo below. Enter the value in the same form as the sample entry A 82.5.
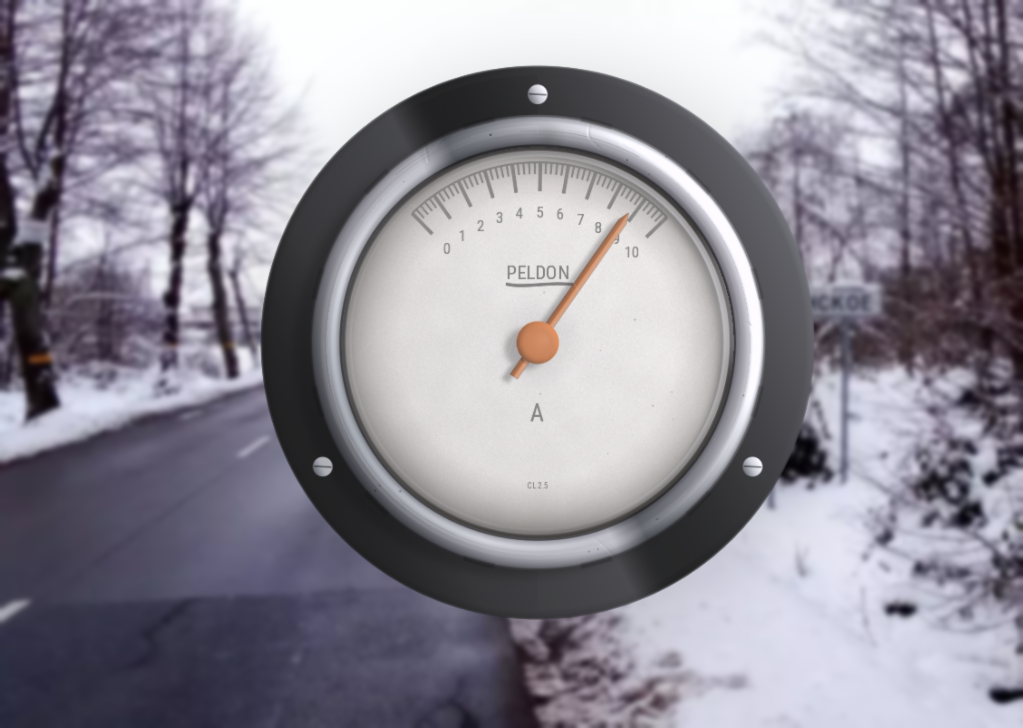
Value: A 8.8
